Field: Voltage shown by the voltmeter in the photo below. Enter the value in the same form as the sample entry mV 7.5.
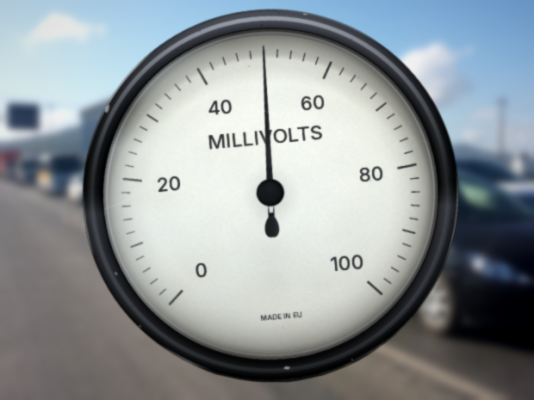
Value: mV 50
